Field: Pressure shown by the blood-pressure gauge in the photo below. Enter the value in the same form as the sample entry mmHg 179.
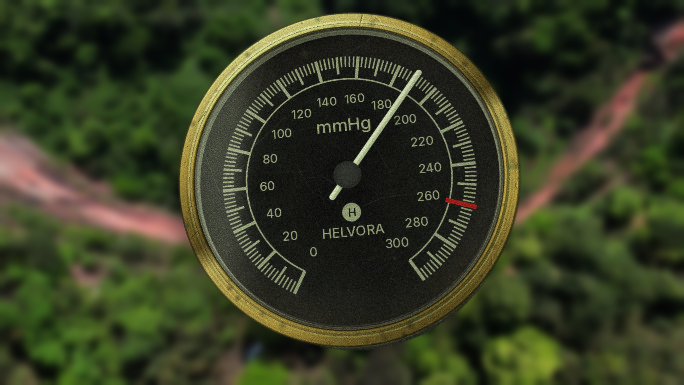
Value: mmHg 190
